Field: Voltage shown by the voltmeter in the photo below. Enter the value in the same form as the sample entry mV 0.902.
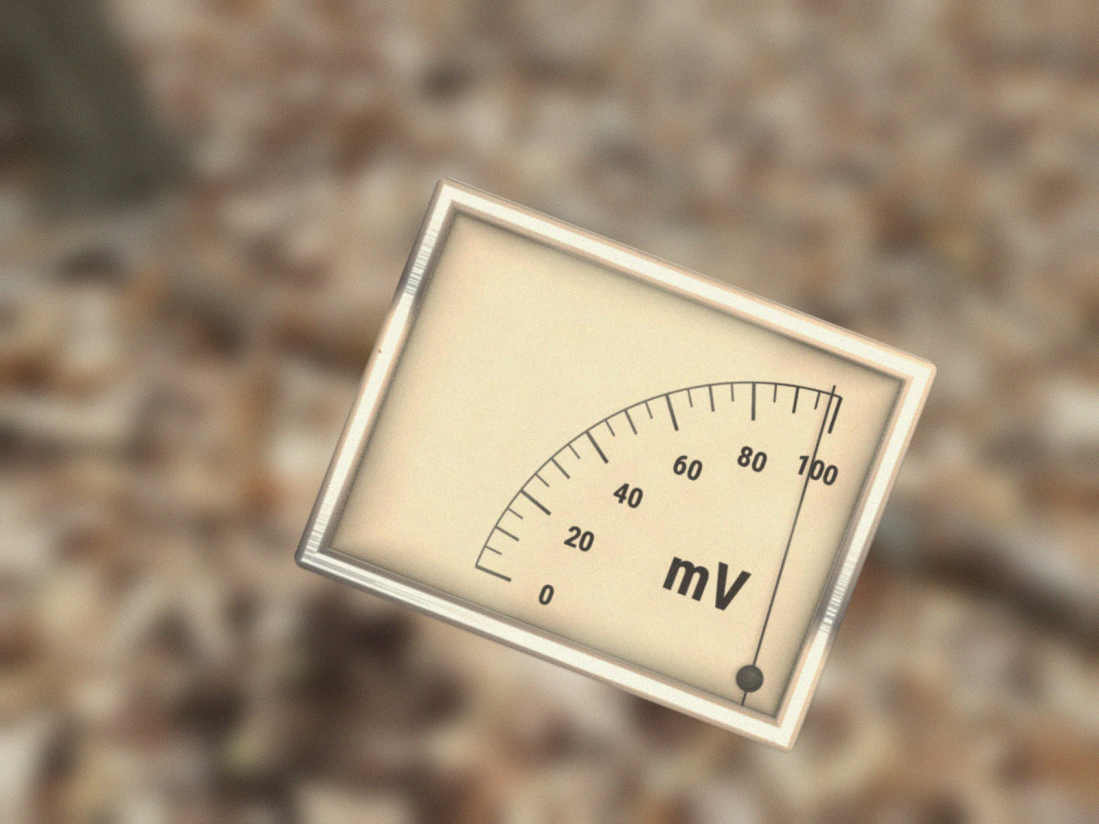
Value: mV 97.5
